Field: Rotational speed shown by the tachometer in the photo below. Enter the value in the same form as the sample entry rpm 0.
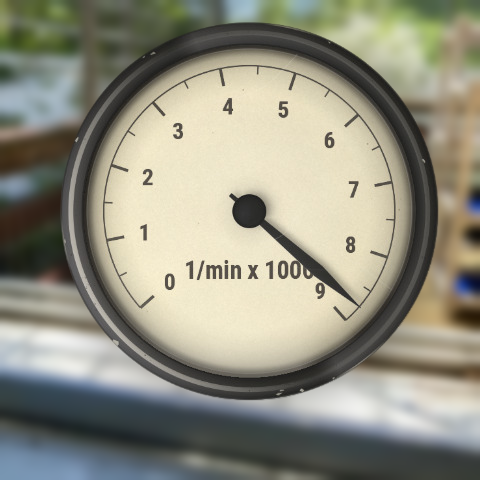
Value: rpm 8750
